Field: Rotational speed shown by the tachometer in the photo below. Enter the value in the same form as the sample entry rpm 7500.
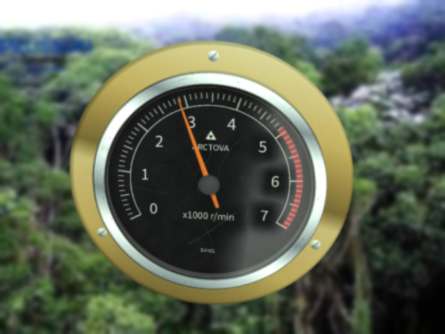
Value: rpm 2900
